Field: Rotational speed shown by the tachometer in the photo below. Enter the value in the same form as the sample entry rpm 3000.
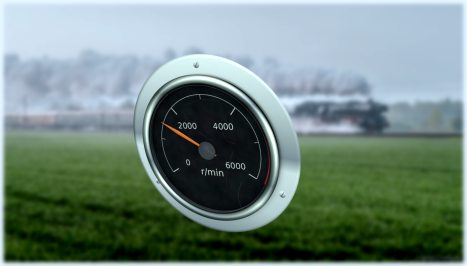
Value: rpm 1500
